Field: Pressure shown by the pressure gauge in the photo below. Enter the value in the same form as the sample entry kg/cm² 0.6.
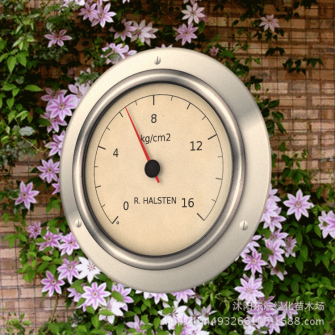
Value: kg/cm² 6.5
